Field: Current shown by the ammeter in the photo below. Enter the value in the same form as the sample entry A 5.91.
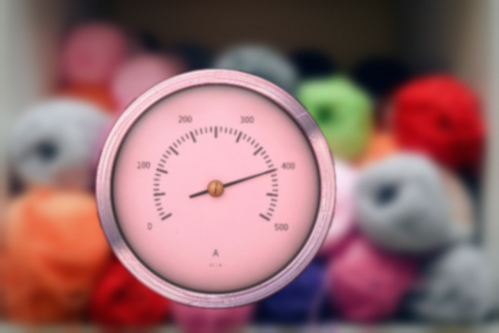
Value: A 400
